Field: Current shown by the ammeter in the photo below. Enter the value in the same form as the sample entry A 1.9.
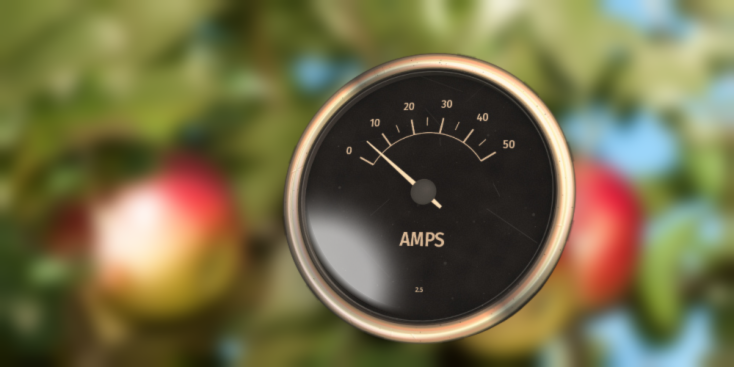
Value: A 5
